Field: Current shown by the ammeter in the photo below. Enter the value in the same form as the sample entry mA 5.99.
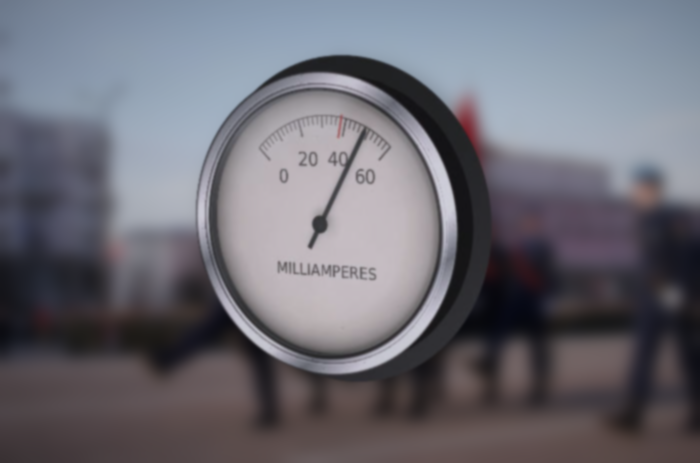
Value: mA 50
